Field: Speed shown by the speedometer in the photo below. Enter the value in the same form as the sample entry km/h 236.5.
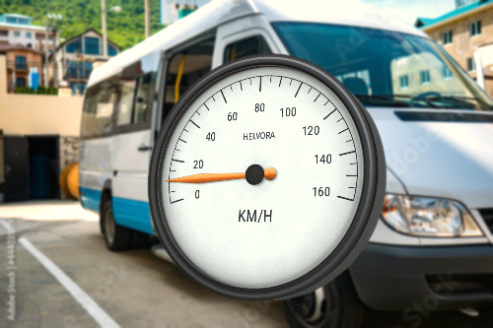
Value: km/h 10
